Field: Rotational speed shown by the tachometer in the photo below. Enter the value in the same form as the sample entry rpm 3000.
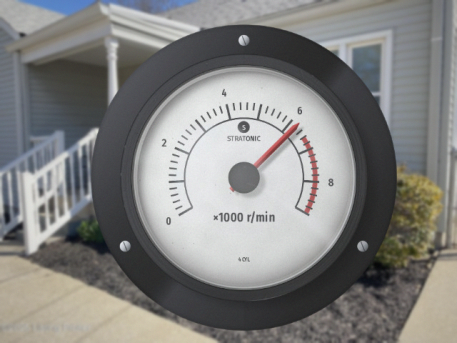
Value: rpm 6200
